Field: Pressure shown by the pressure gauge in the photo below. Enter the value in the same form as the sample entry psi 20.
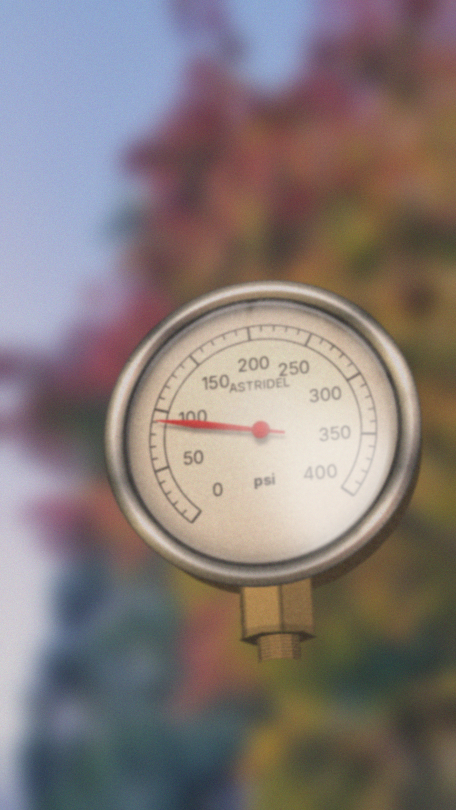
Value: psi 90
